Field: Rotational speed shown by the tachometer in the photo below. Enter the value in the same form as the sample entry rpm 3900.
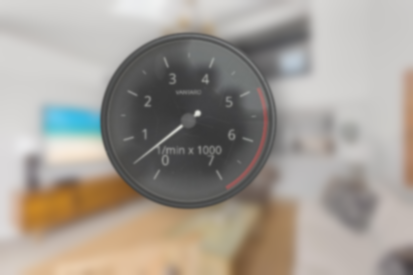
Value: rpm 500
